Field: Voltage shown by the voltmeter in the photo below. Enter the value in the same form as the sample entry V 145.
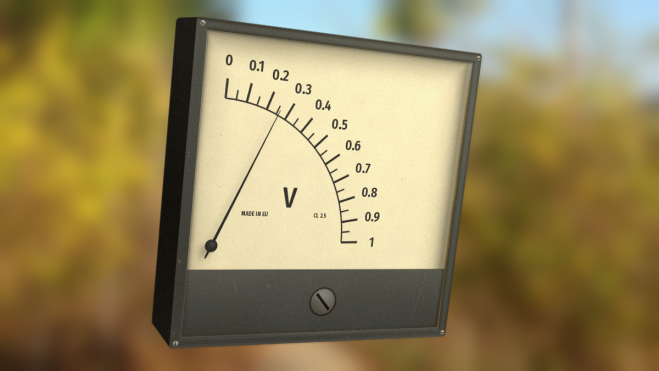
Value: V 0.25
